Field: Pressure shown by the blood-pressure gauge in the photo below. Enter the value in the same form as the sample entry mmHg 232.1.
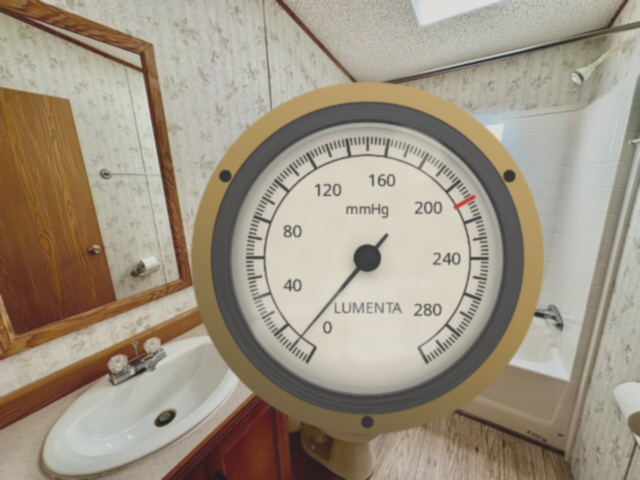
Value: mmHg 10
